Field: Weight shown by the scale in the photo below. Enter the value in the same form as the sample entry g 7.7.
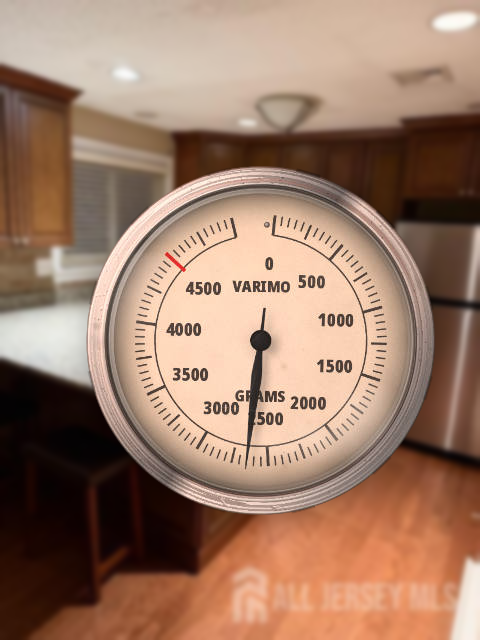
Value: g 2650
